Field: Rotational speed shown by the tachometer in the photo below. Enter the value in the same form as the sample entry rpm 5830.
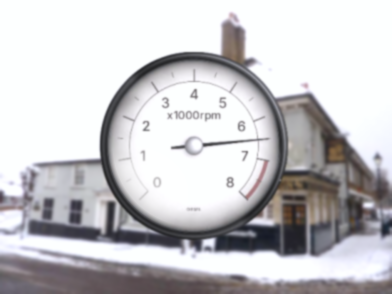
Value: rpm 6500
